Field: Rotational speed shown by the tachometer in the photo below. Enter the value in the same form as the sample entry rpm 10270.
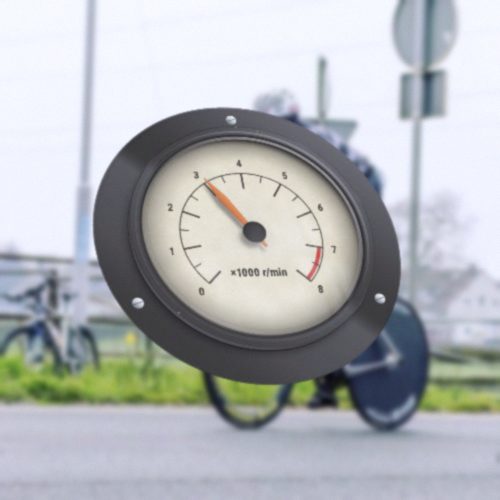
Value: rpm 3000
